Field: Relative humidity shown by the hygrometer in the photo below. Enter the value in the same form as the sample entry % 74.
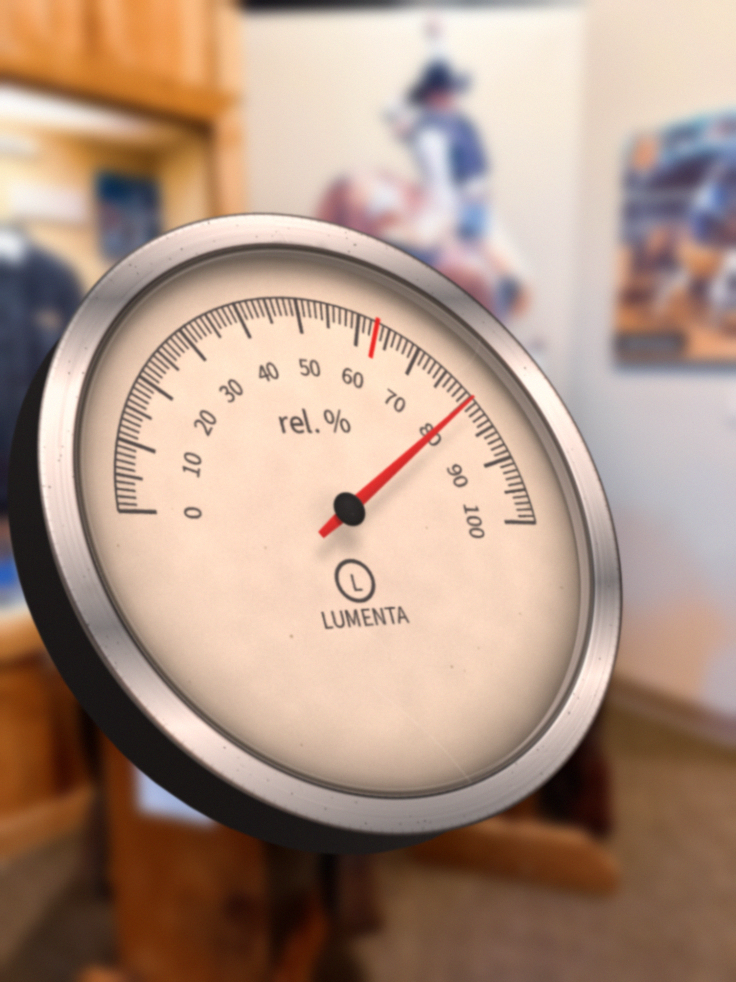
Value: % 80
